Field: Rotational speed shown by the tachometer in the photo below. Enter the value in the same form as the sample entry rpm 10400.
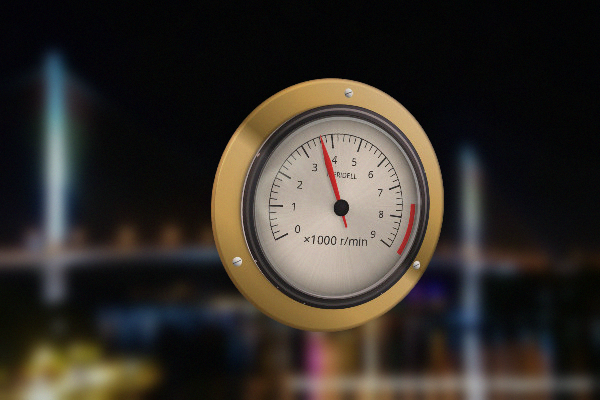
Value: rpm 3600
